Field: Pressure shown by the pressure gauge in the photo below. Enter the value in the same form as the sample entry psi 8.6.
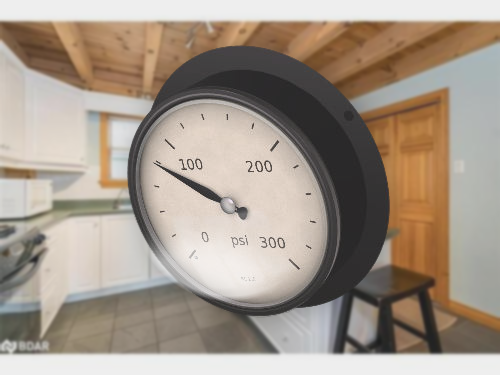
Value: psi 80
